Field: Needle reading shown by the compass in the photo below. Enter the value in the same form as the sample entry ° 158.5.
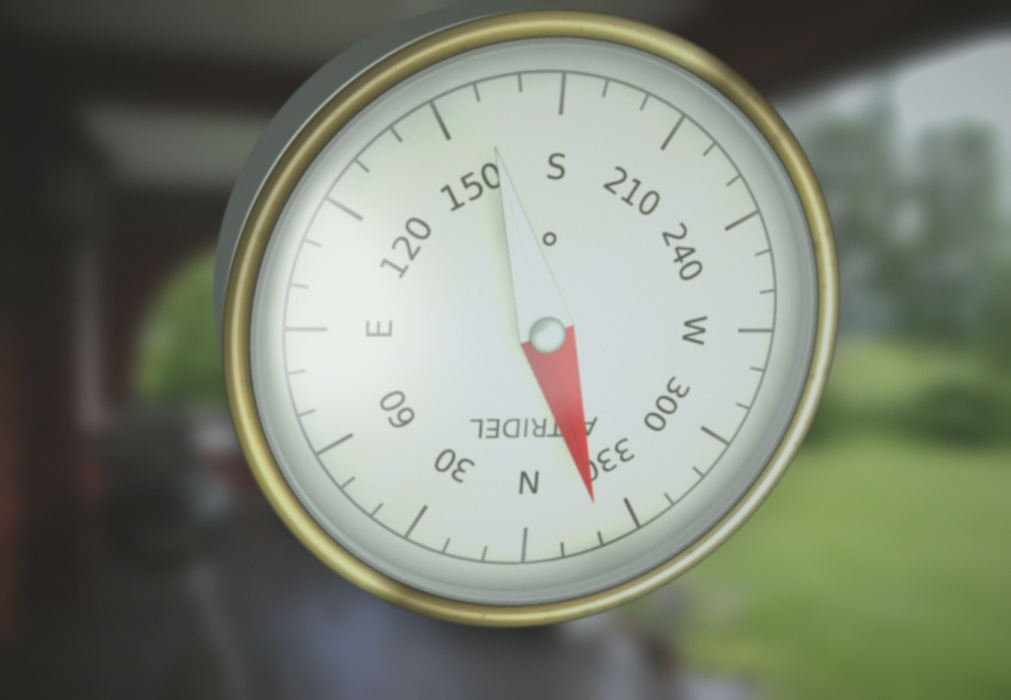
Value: ° 340
